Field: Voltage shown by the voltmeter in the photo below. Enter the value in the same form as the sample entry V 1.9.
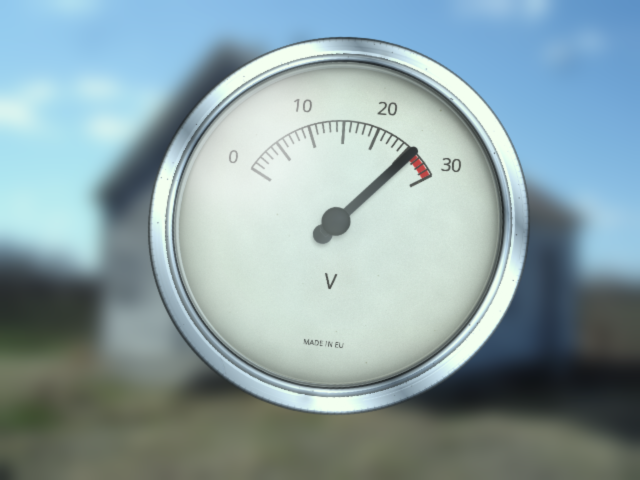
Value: V 26
